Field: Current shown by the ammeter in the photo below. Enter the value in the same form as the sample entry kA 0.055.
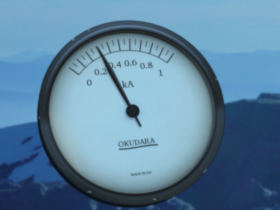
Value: kA 0.3
